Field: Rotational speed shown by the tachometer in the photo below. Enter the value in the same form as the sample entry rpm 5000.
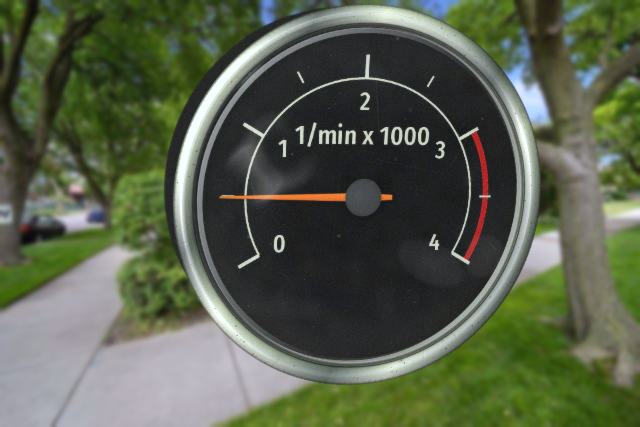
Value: rpm 500
